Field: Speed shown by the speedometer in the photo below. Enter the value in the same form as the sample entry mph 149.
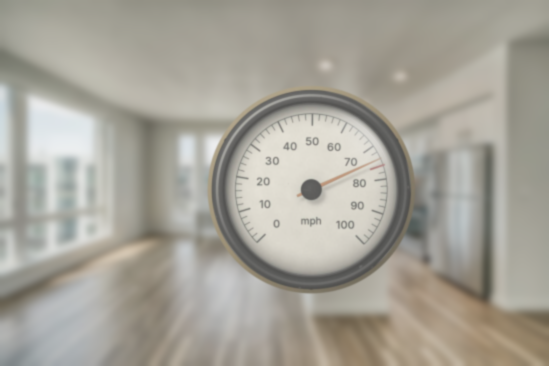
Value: mph 74
